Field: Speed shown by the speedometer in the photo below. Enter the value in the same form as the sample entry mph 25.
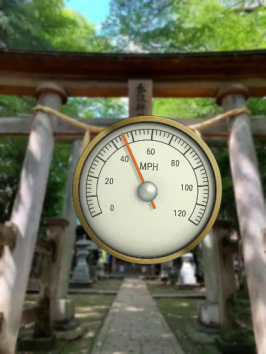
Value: mph 46
